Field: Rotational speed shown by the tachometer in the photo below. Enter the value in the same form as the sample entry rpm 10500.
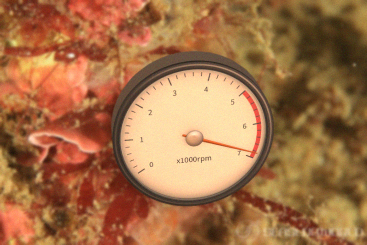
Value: rpm 6800
